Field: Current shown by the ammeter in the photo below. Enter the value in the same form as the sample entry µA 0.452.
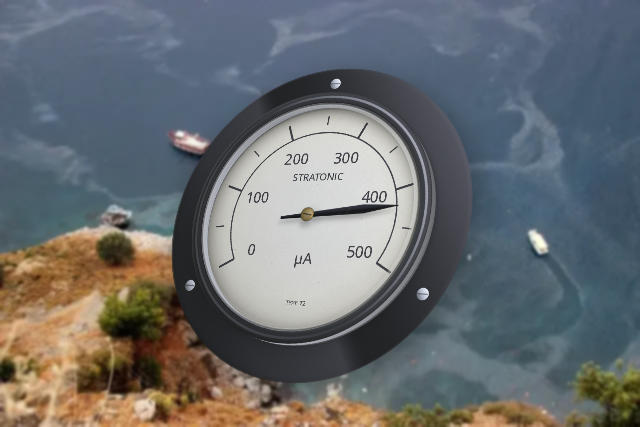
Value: µA 425
